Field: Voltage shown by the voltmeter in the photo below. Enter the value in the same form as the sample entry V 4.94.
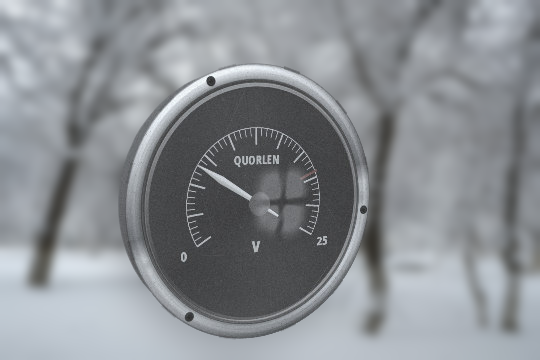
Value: V 6.5
